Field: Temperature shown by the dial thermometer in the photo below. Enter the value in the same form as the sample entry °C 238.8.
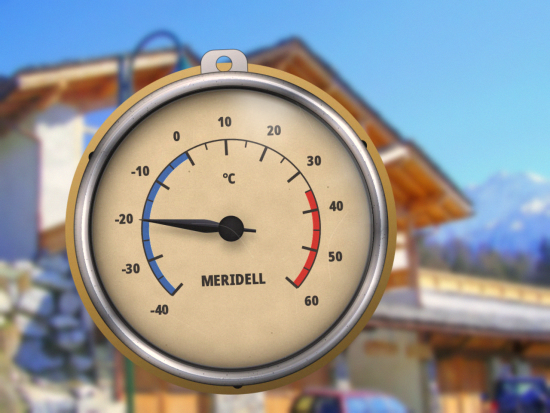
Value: °C -20
